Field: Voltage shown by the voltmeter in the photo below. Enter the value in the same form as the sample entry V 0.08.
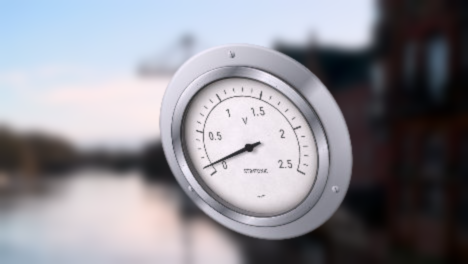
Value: V 0.1
